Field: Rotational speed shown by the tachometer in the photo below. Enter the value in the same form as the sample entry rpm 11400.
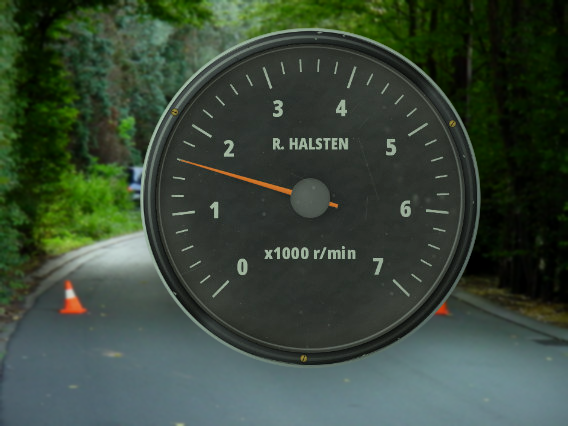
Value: rpm 1600
